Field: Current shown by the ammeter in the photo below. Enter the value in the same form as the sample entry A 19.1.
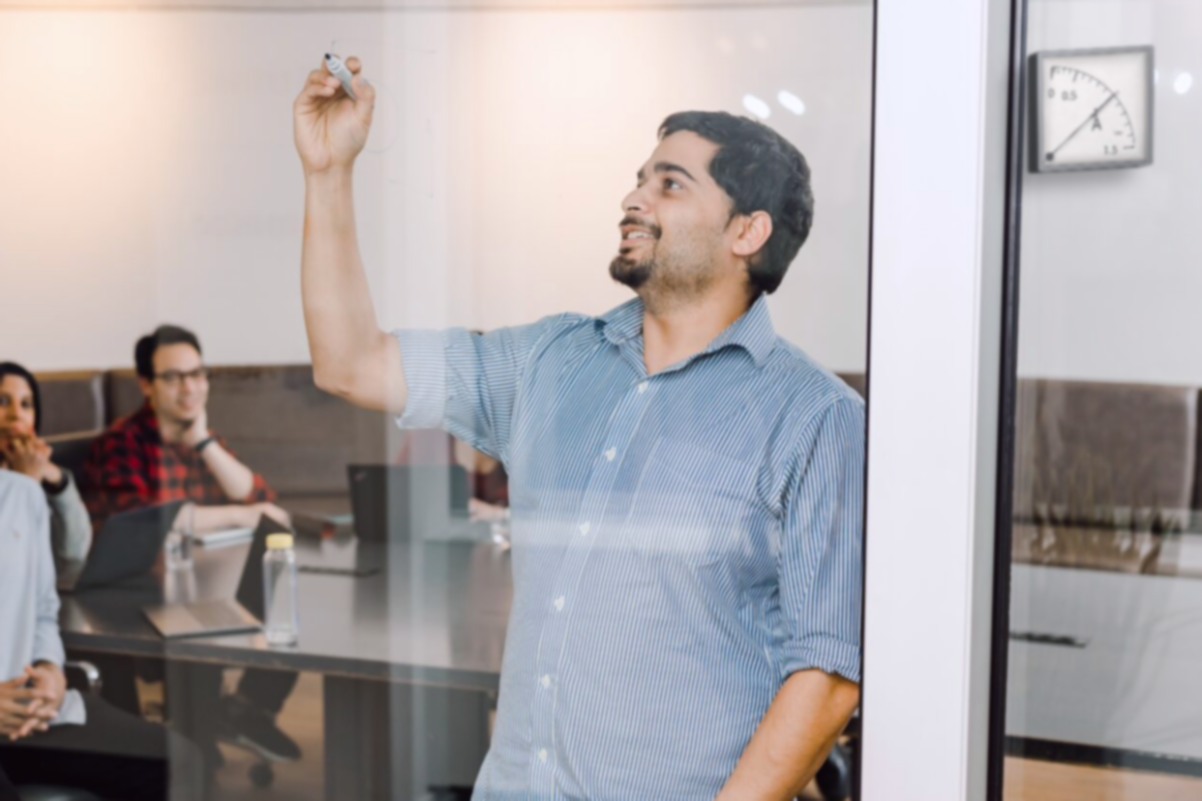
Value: A 1
